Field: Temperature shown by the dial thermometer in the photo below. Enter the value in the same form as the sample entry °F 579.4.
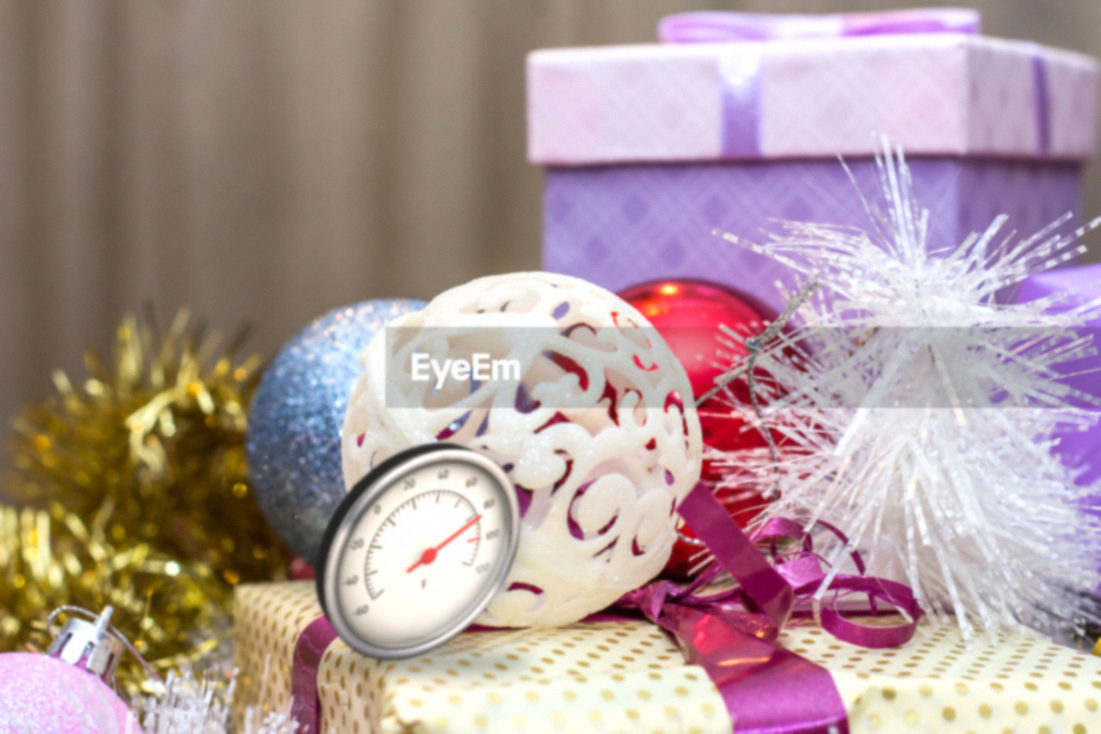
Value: °F 80
